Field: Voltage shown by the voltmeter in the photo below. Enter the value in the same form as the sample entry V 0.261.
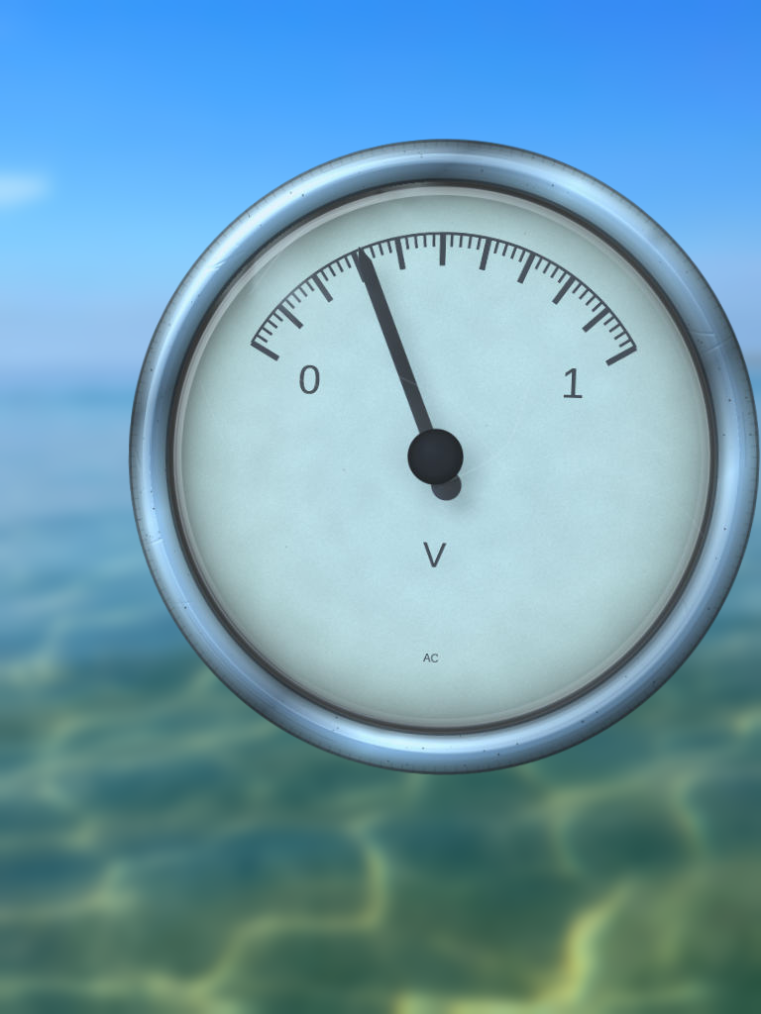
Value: V 0.32
